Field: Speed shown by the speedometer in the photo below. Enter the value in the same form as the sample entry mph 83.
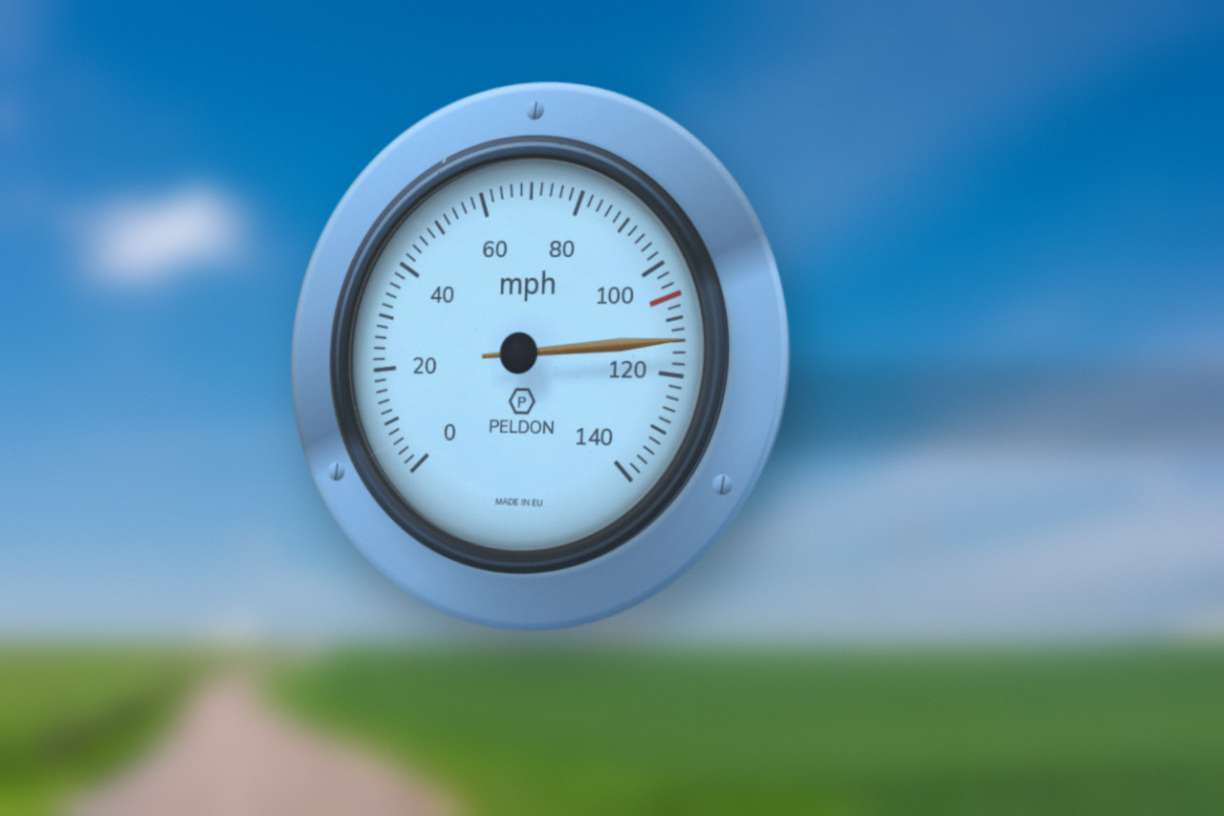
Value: mph 114
